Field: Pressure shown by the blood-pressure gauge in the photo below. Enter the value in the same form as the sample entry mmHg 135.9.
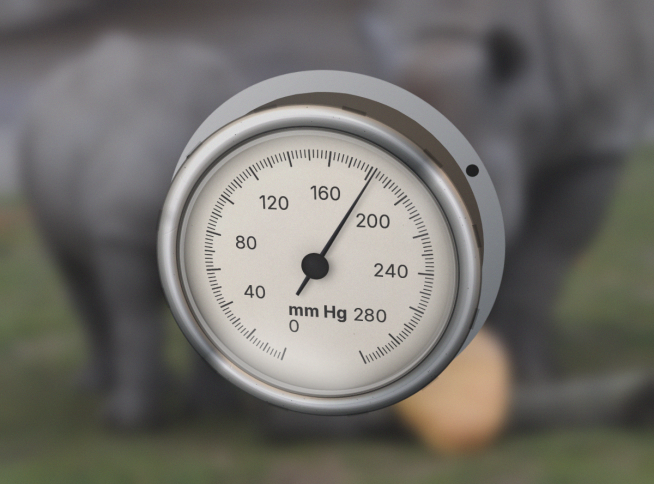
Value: mmHg 182
